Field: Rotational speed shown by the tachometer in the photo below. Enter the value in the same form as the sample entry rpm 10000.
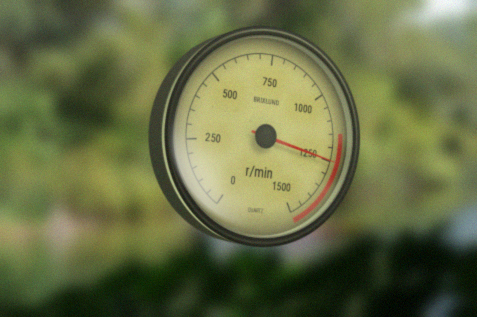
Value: rpm 1250
